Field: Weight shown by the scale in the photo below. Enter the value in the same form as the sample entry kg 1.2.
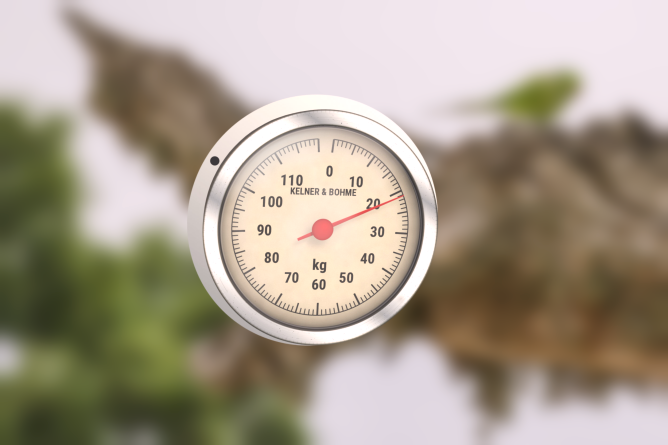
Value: kg 21
